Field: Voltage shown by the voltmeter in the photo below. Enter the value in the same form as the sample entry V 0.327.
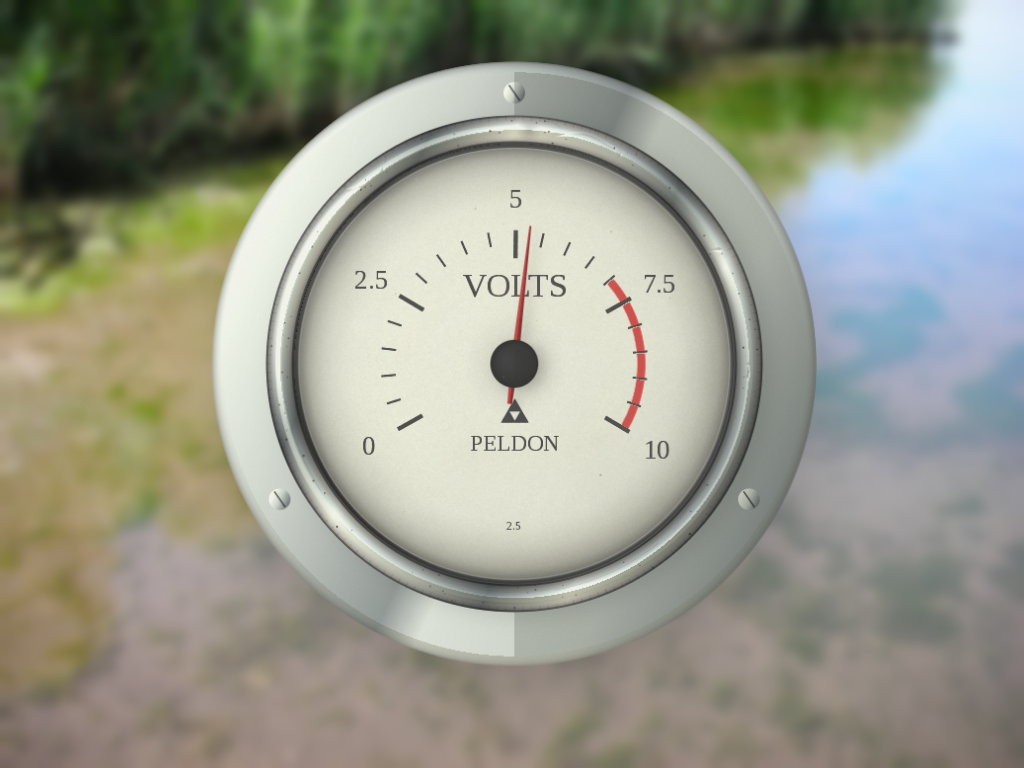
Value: V 5.25
